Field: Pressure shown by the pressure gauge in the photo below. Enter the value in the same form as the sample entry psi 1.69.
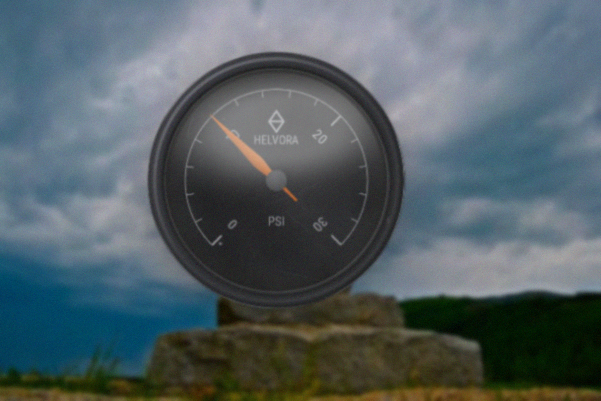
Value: psi 10
